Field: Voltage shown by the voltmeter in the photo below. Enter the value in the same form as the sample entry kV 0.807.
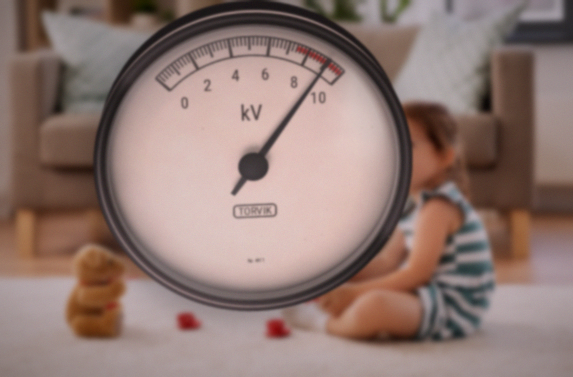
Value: kV 9
